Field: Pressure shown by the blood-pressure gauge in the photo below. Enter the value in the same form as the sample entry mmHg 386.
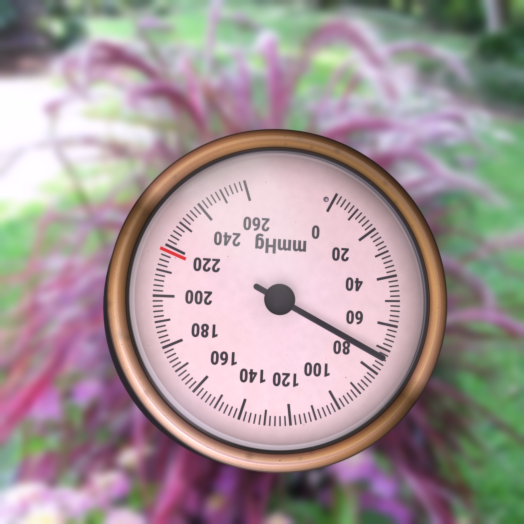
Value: mmHg 74
